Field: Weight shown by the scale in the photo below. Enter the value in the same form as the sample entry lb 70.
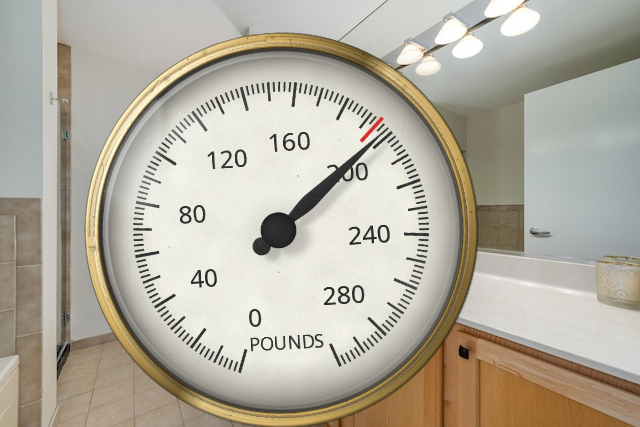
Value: lb 198
